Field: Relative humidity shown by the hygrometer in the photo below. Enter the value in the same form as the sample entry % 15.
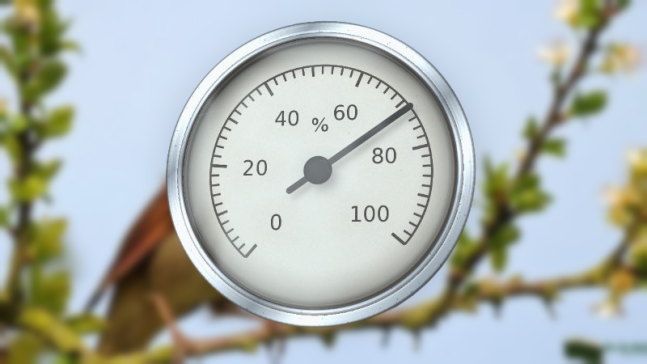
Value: % 72
